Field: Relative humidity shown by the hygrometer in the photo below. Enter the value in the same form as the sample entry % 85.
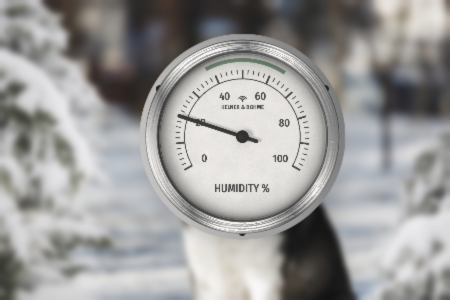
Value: % 20
